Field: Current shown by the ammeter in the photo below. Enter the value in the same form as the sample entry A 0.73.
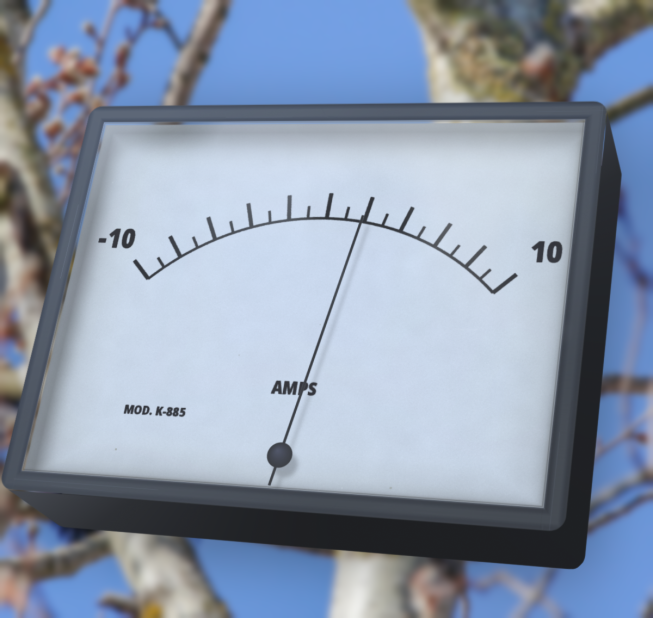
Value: A 2
